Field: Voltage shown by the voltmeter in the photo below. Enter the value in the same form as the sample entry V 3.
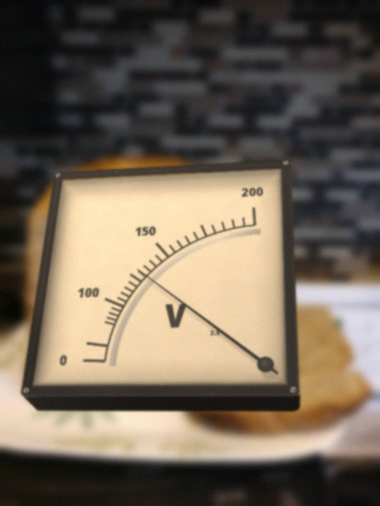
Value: V 130
